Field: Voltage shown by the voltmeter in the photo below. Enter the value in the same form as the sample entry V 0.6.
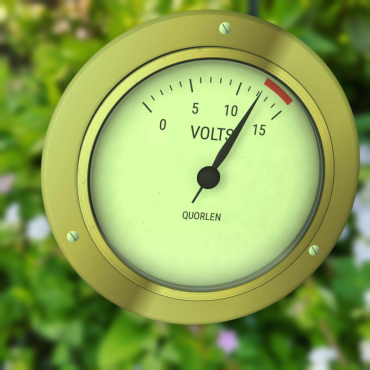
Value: V 12
